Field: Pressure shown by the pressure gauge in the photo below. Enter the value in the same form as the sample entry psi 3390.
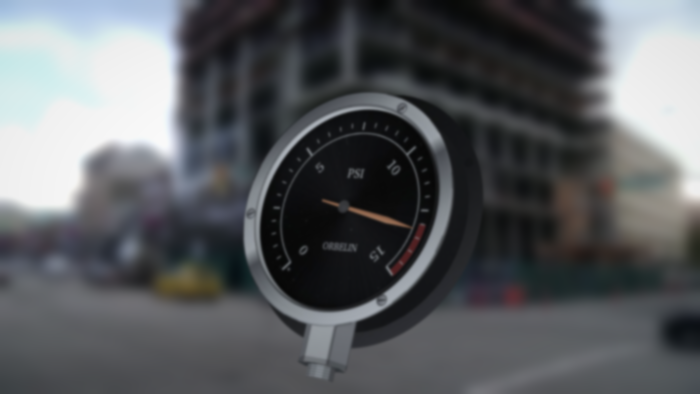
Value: psi 13.25
